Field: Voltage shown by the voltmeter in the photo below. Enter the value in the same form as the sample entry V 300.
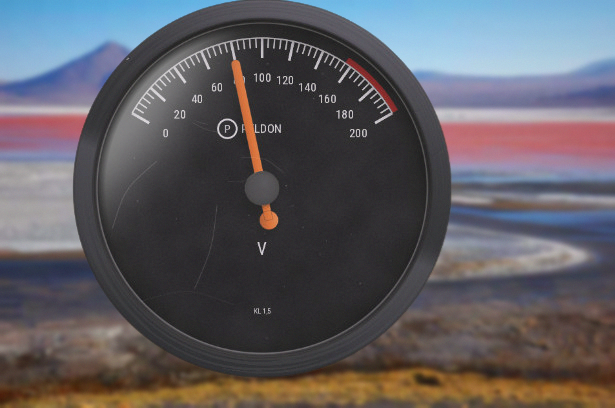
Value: V 80
